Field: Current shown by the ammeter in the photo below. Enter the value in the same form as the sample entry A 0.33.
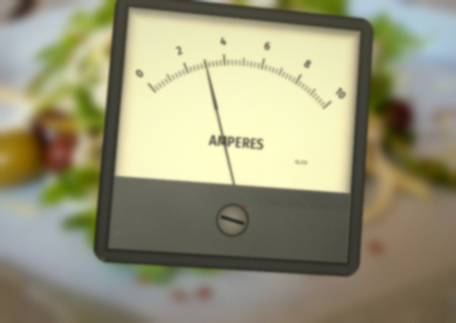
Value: A 3
